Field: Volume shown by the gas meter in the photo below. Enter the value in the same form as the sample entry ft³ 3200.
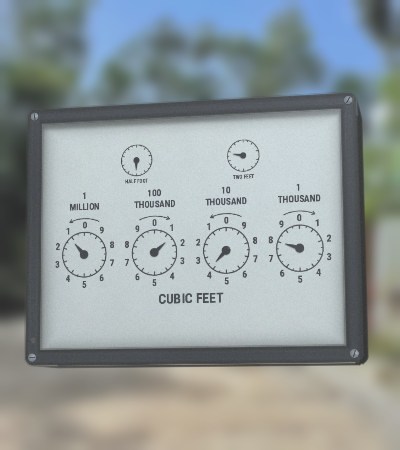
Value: ft³ 113800
